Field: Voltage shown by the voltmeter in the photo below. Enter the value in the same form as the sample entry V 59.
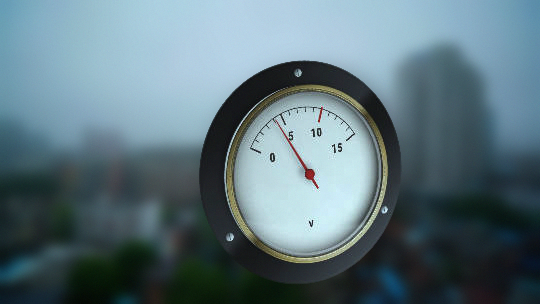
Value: V 4
